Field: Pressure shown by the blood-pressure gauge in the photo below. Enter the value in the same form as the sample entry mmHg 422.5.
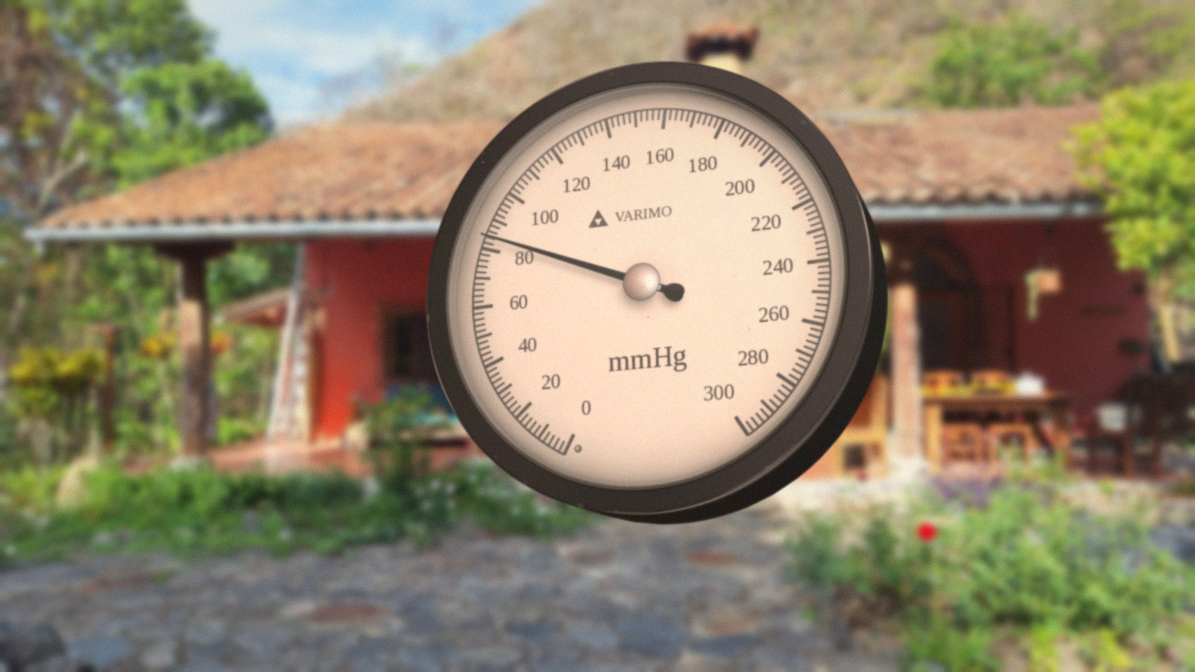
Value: mmHg 84
